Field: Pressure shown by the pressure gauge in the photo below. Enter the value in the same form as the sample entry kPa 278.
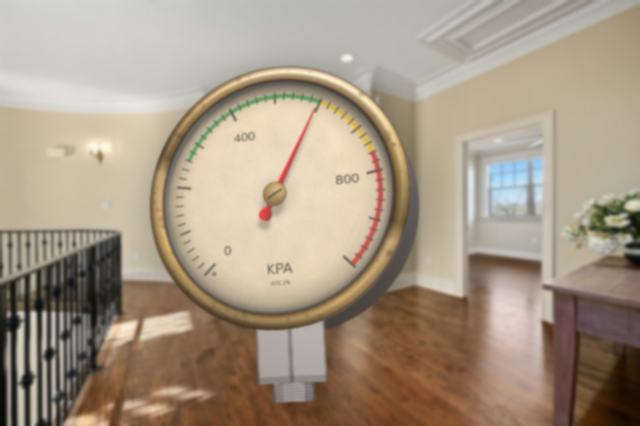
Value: kPa 600
